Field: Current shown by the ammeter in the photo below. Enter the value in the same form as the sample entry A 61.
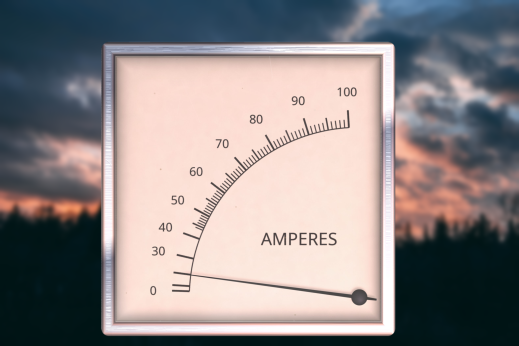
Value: A 20
